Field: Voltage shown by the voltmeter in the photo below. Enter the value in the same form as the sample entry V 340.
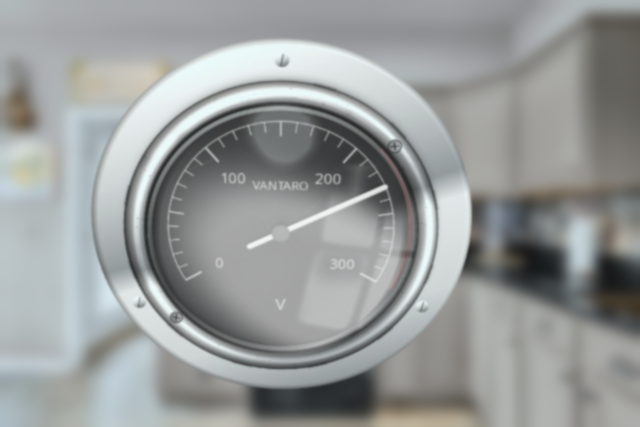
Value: V 230
